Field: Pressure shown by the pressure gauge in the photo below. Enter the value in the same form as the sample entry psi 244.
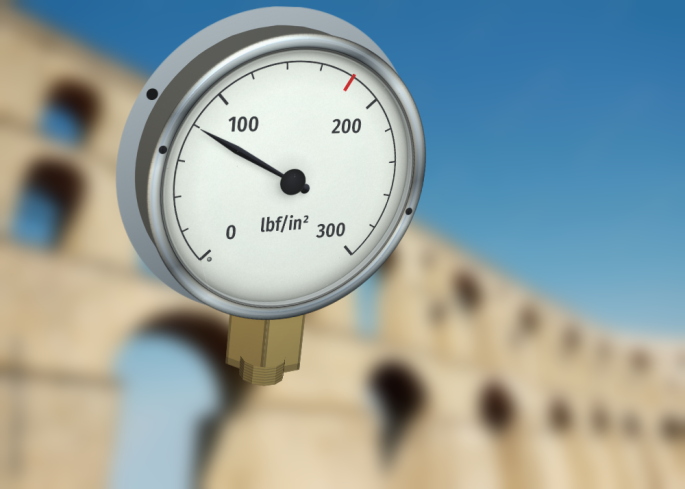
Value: psi 80
